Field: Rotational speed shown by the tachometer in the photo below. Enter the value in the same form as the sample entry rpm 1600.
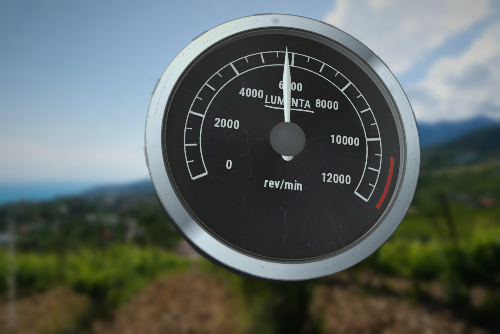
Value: rpm 5750
